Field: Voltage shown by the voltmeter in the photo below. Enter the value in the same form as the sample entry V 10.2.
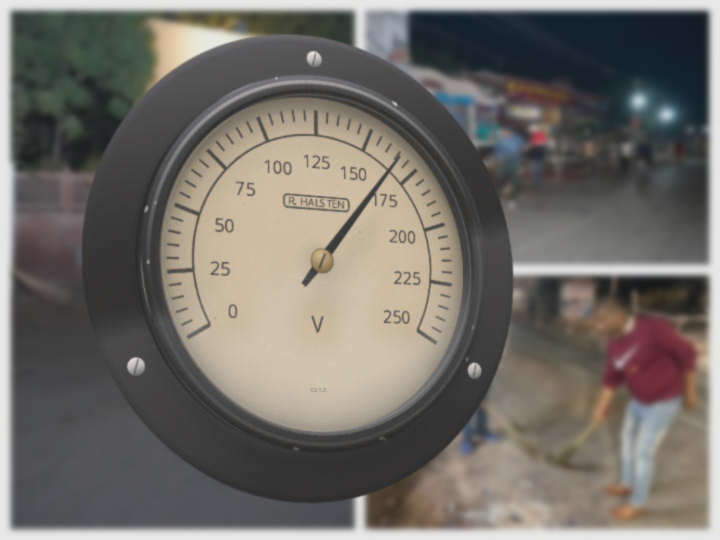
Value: V 165
